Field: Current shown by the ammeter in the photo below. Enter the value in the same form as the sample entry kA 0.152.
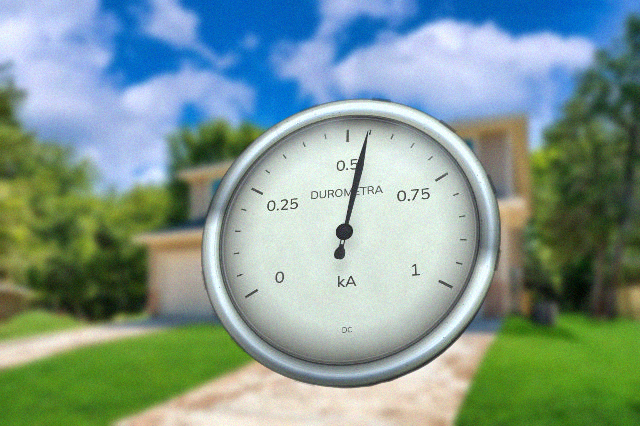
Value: kA 0.55
